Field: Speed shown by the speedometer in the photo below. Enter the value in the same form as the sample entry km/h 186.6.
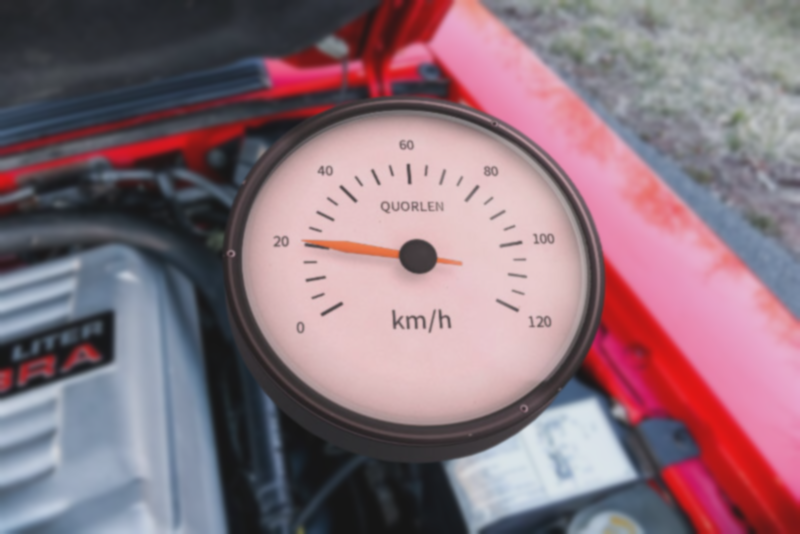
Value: km/h 20
